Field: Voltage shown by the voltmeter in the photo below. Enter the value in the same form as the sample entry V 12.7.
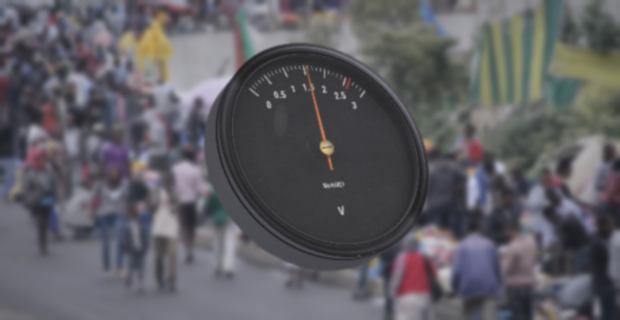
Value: V 1.5
